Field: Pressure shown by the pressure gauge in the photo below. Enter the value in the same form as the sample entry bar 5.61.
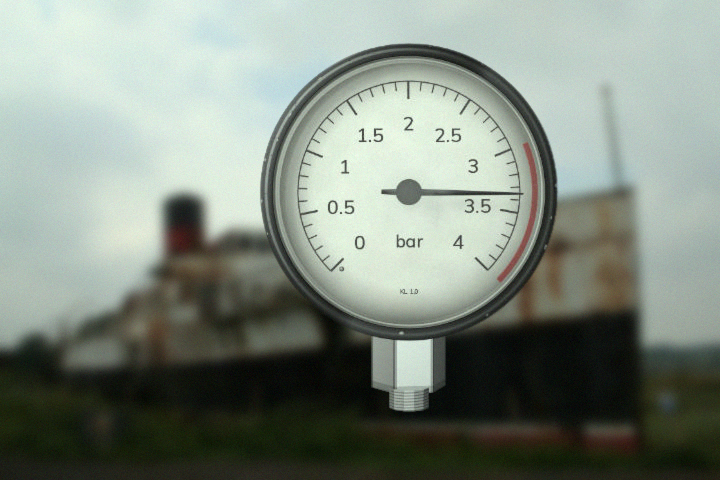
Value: bar 3.35
